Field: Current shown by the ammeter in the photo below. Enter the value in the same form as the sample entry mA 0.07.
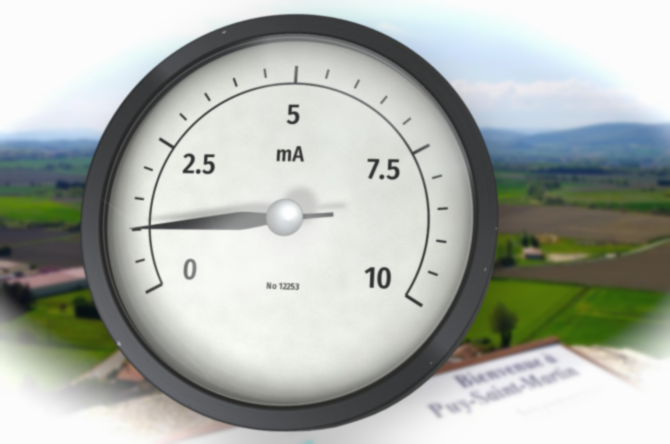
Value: mA 1
